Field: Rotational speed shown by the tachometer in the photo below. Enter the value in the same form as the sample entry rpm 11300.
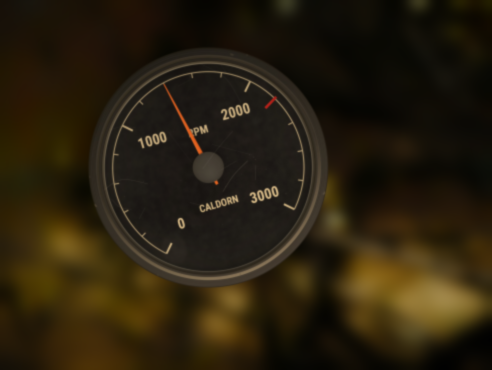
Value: rpm 1400
